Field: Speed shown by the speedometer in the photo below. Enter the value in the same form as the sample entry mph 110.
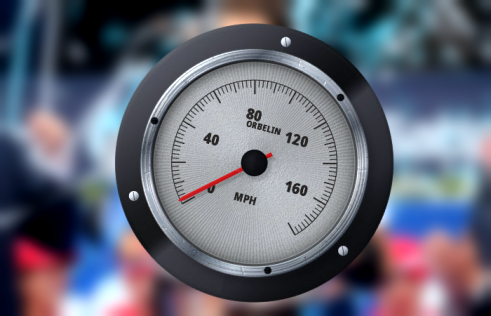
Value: mph 2
